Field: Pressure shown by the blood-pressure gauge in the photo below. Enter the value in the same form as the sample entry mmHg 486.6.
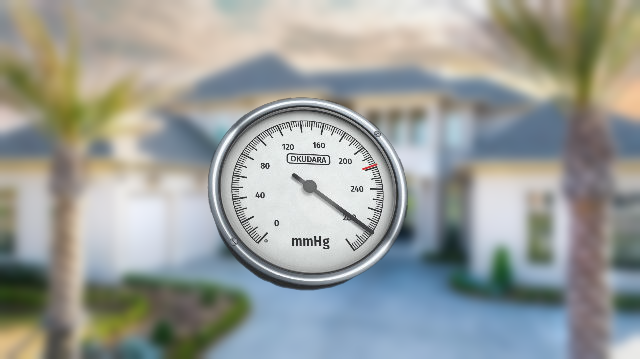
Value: mmHg 280
